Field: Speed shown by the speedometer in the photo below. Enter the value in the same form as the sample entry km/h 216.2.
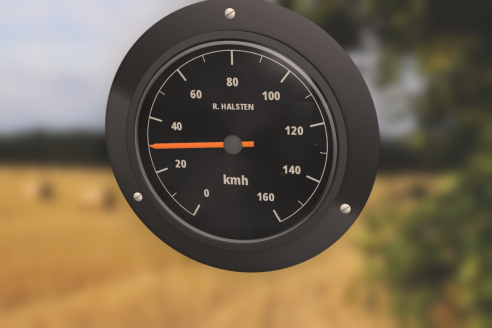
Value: km/h 30
